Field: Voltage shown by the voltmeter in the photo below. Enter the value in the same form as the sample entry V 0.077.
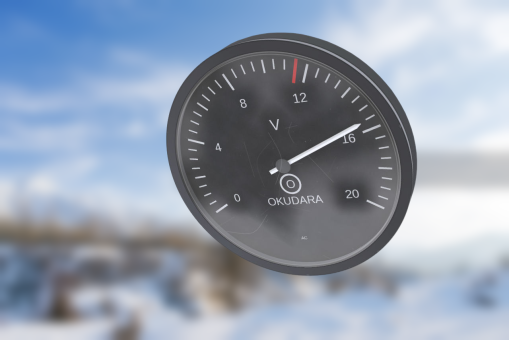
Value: V 15.5
